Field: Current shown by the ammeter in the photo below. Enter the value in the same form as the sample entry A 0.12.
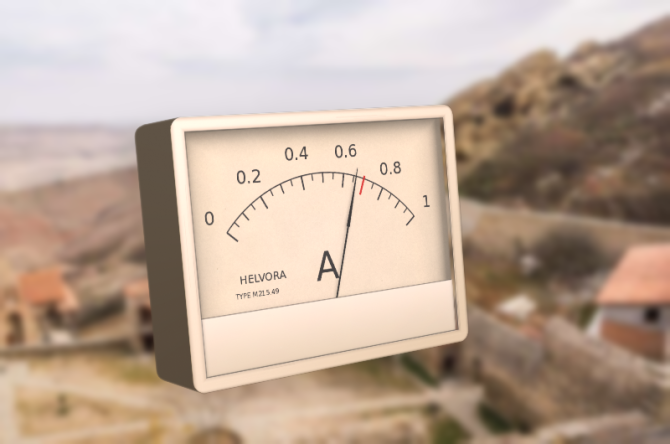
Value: A 0.65
